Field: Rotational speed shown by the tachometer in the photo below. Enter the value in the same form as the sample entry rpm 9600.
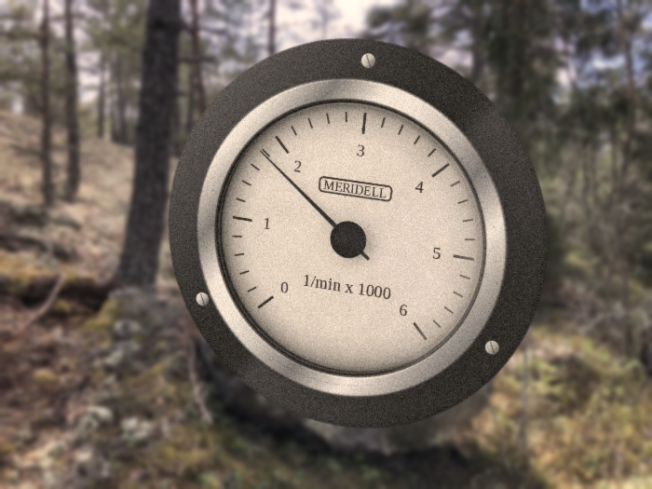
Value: rpm 1800
